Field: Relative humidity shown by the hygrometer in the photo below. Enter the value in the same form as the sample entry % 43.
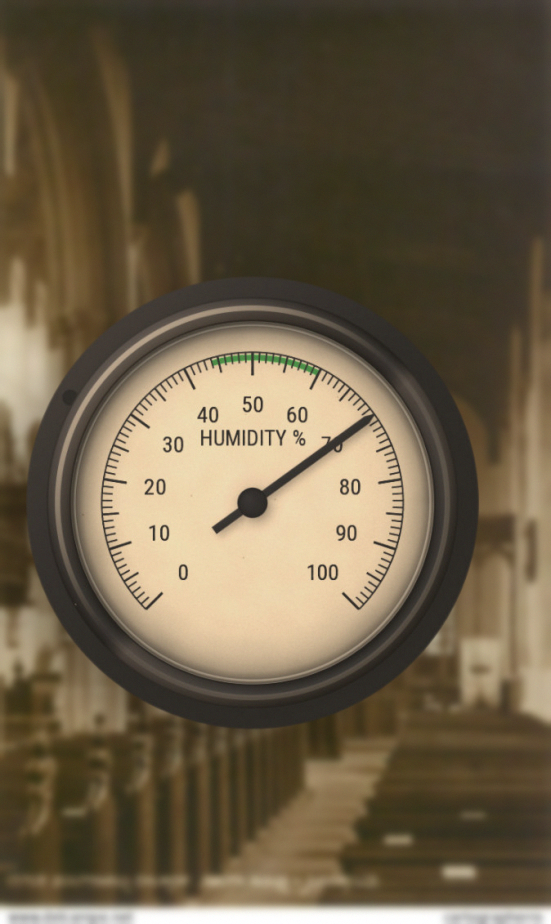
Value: % 70
